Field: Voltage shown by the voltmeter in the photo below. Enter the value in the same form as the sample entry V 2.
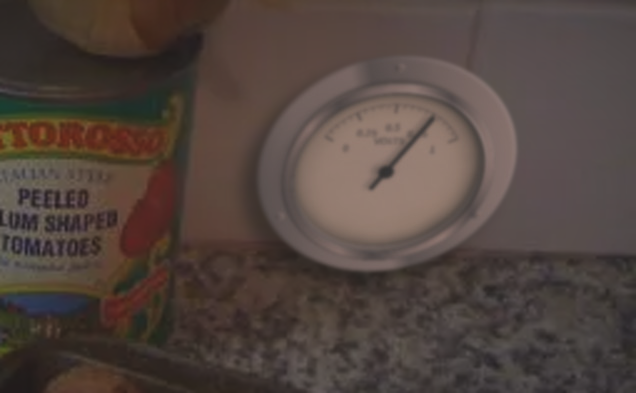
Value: V 0.75
